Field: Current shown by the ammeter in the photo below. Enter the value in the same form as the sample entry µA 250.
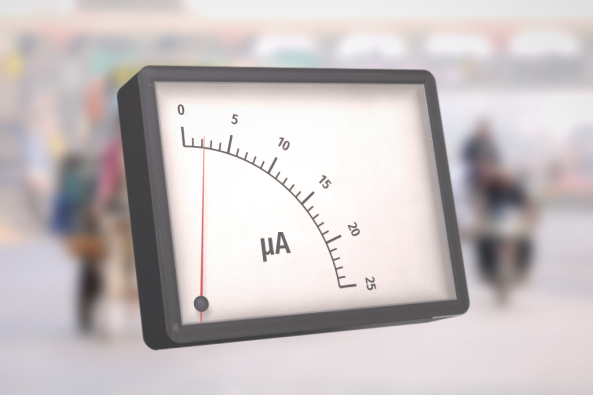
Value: µA 2
